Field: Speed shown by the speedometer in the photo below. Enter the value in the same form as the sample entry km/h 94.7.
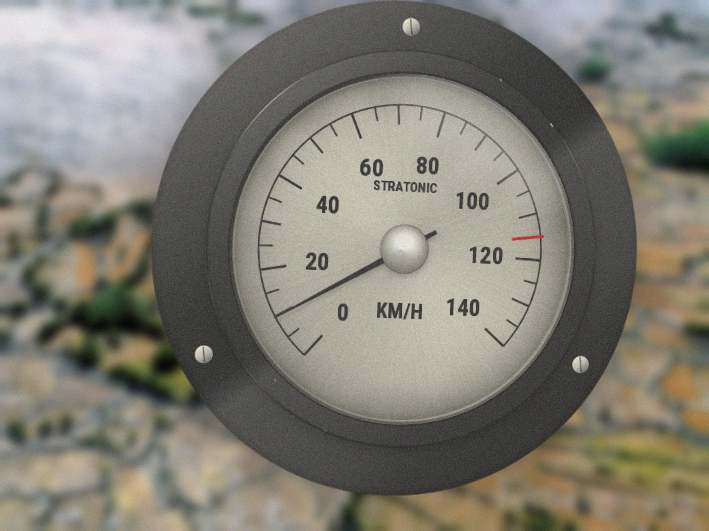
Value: km/h 10
